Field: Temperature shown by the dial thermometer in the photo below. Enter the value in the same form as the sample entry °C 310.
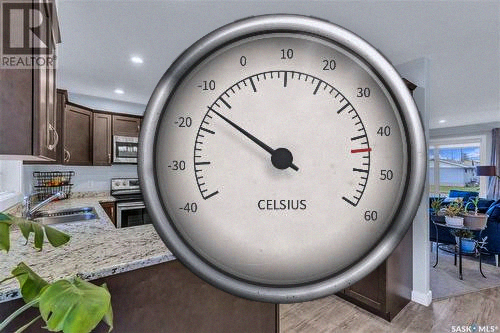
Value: °C -14
